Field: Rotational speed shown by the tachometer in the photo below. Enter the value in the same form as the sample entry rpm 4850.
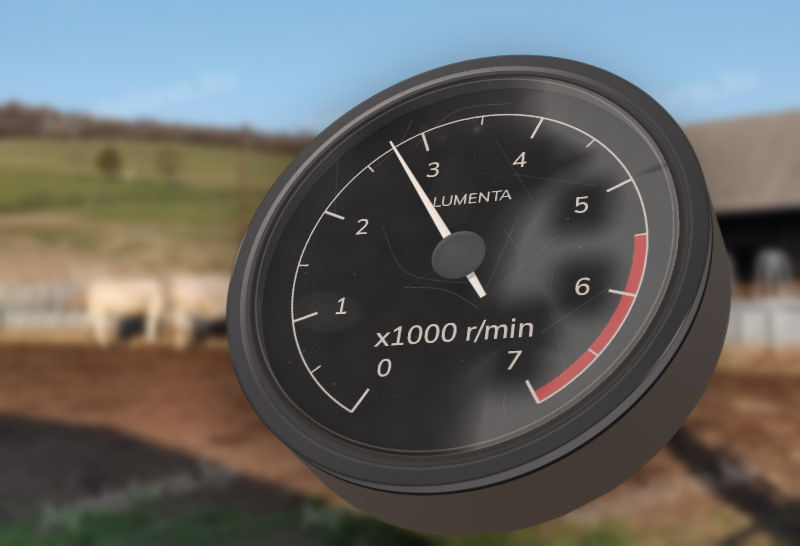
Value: rpm 2750
